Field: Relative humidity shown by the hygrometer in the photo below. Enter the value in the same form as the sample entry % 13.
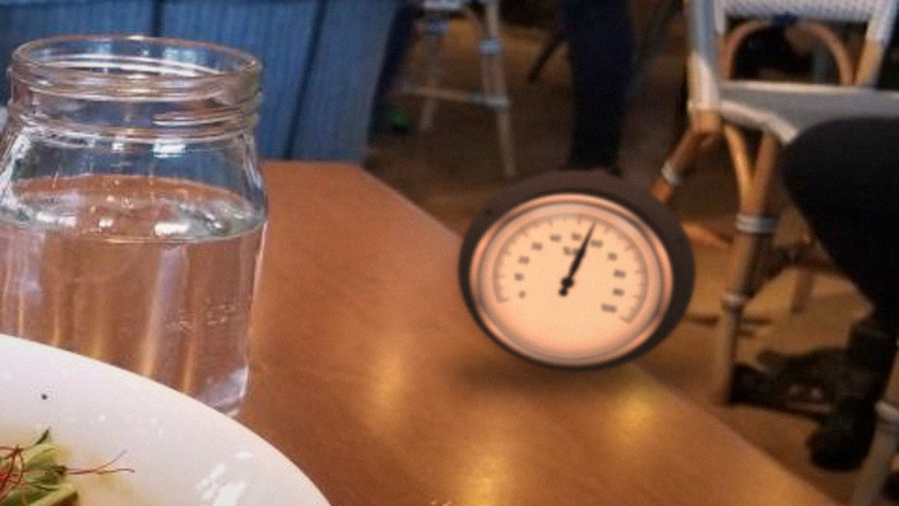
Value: % 55
